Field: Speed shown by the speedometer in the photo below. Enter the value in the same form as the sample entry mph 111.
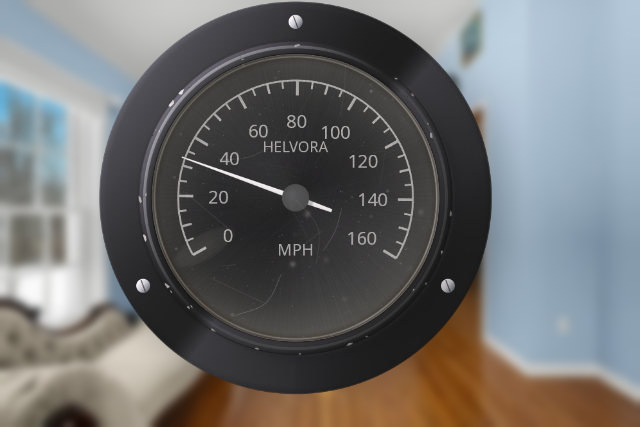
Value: mph 32.5
